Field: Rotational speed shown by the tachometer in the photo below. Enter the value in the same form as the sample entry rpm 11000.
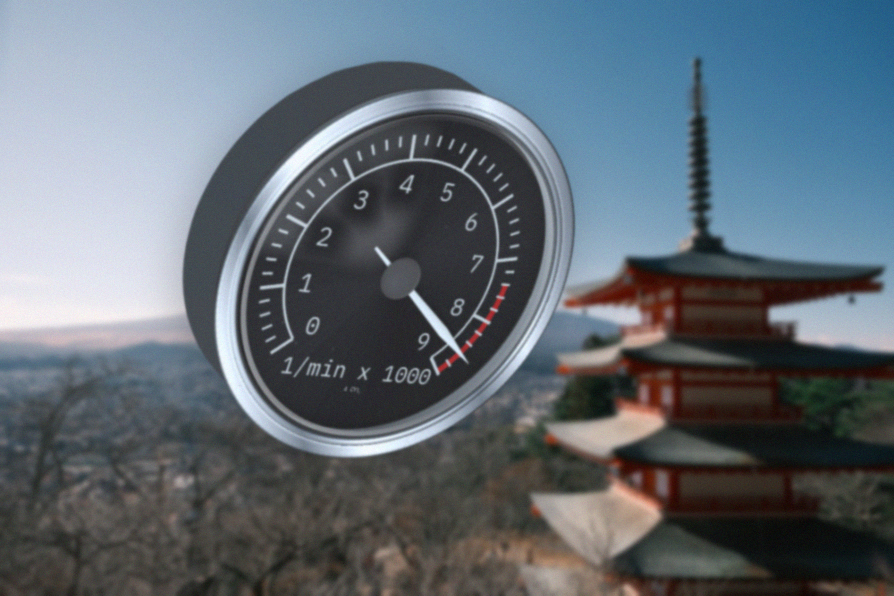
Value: rpm 8600
